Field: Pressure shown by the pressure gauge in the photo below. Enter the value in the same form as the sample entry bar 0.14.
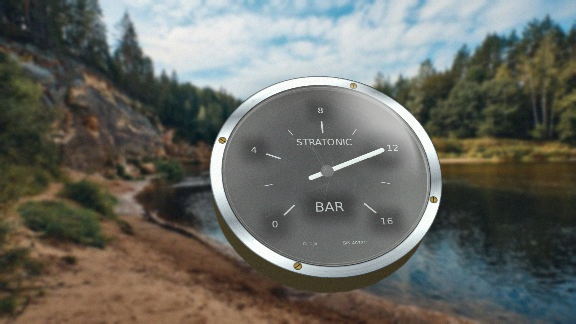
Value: bar 12
